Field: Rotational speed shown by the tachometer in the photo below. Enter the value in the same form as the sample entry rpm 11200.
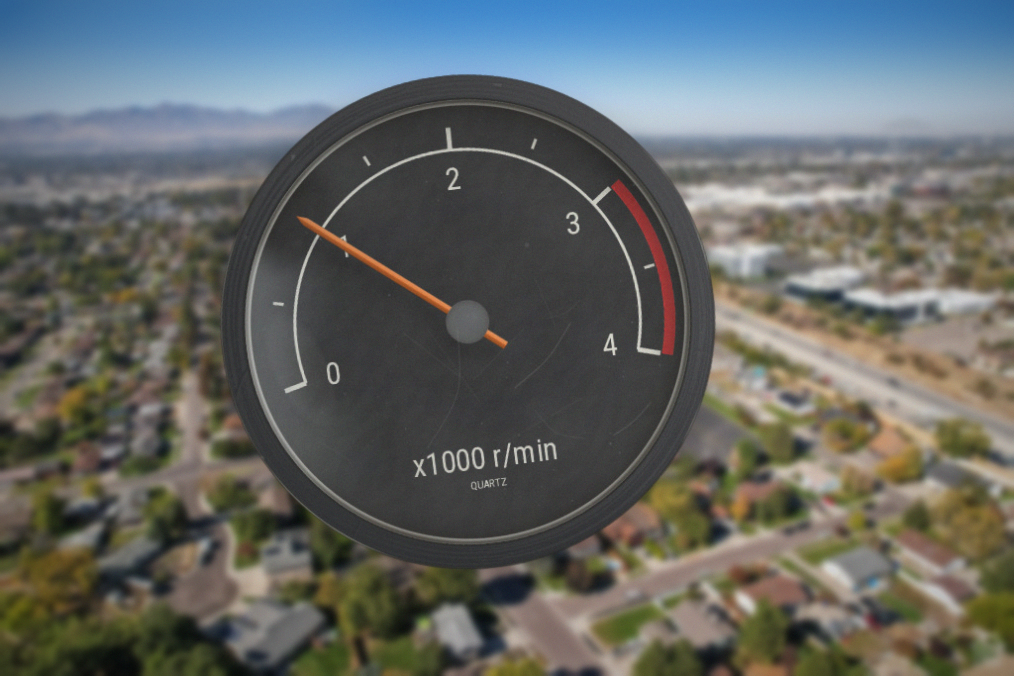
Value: rpm 1000
